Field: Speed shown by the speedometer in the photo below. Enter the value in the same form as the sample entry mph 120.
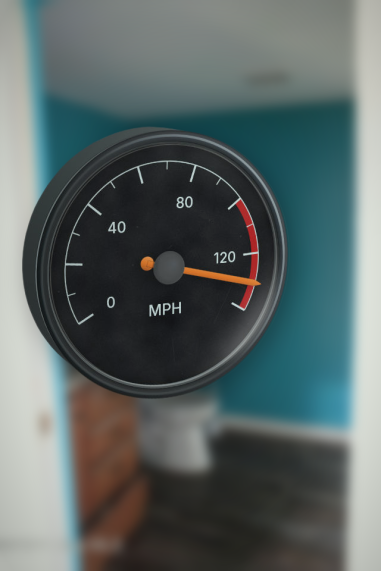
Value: mph 130
